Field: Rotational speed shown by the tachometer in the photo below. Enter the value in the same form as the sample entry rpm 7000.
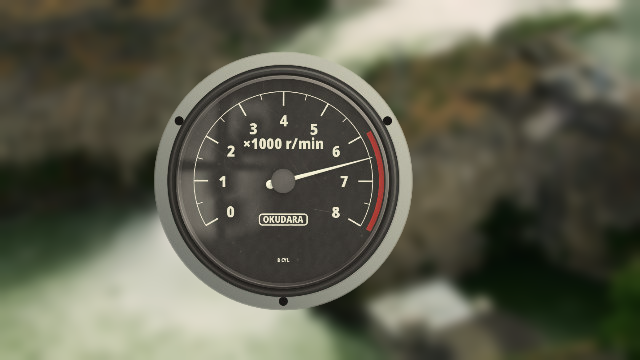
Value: rpm 6500
